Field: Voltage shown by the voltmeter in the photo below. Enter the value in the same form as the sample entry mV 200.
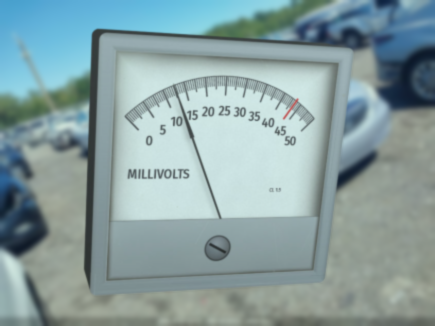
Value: mV 12.5
